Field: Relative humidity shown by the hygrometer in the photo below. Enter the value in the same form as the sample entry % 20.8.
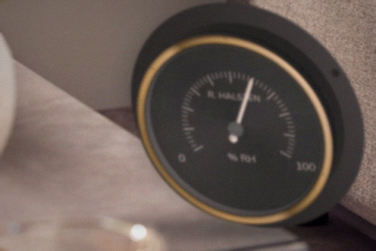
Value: % 60
